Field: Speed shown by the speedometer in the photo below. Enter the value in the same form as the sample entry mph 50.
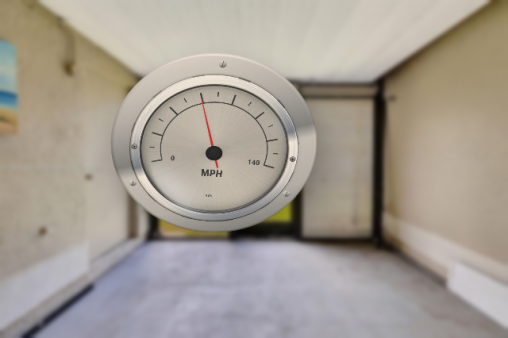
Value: mph 60
